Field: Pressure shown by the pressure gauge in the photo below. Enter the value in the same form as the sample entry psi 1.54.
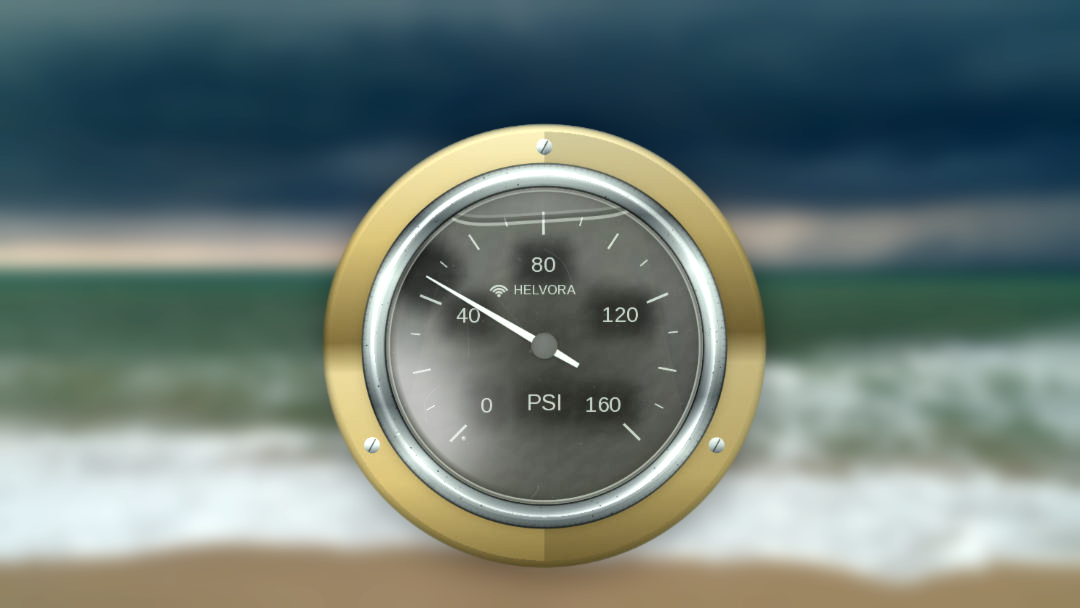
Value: psi 45
